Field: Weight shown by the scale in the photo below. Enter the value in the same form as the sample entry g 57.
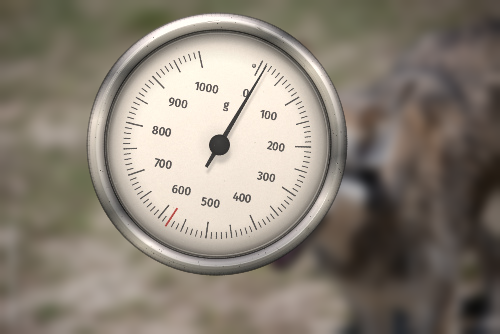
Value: g 10
